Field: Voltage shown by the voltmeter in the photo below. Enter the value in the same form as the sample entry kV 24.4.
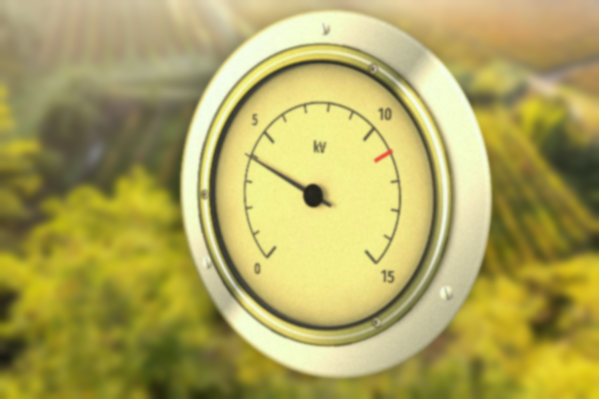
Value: kV 4
